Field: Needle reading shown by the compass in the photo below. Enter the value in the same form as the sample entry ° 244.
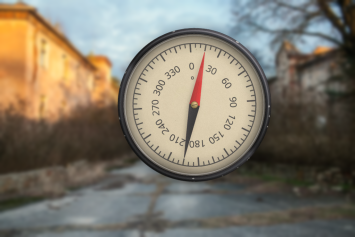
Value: ° 15
